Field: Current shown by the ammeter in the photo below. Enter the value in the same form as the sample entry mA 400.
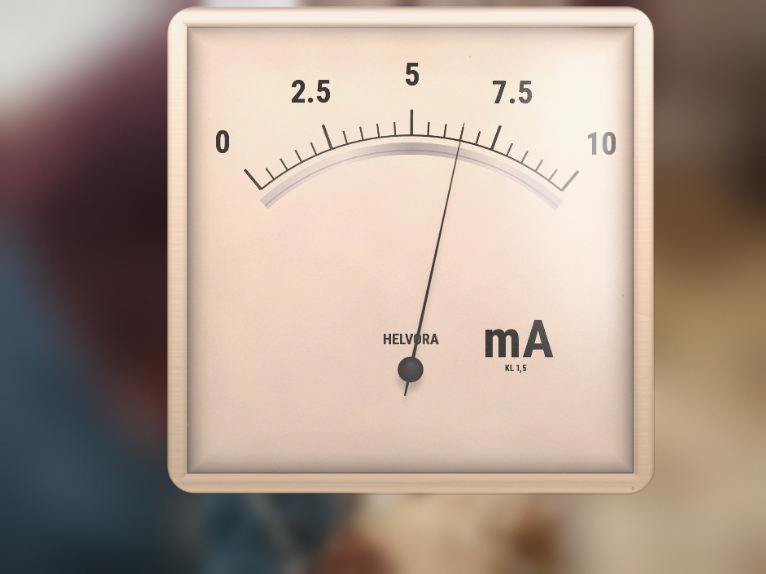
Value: mA 6.5
